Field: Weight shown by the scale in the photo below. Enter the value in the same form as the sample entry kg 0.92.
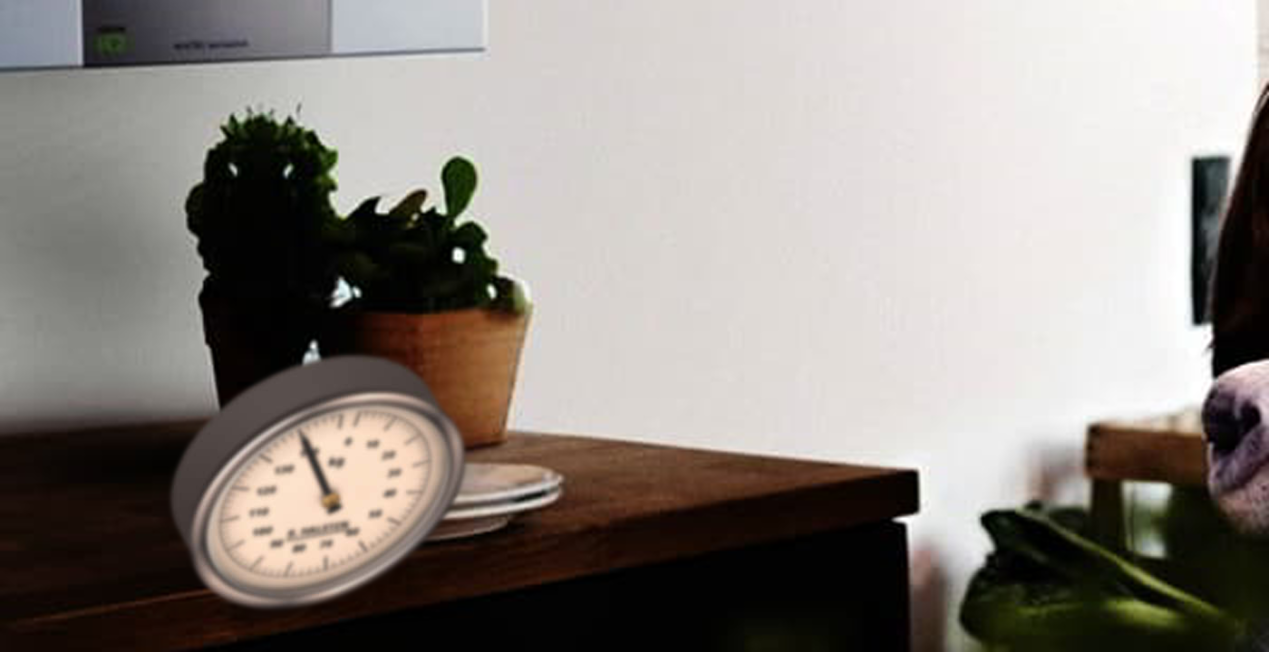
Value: kg 140
